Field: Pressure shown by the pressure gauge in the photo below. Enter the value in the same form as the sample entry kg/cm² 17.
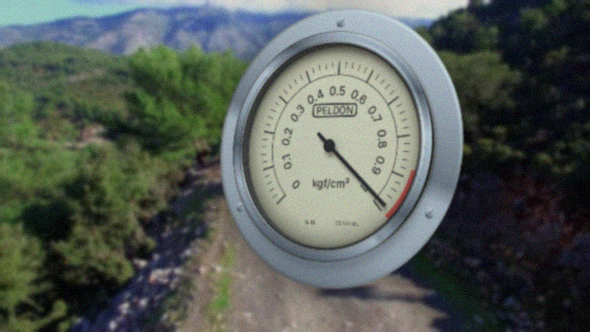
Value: kg/cm² 0.98
